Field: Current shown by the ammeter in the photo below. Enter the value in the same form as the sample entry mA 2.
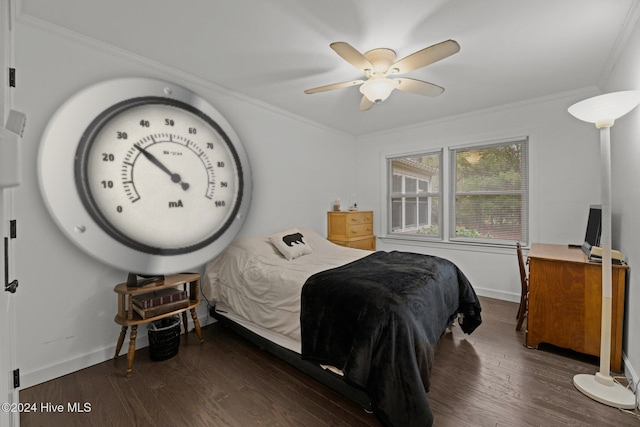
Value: mA 30
